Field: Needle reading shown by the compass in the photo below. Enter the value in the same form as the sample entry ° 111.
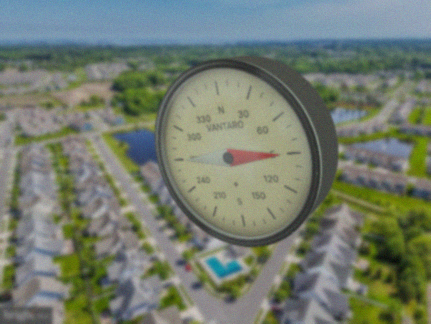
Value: ° 90
